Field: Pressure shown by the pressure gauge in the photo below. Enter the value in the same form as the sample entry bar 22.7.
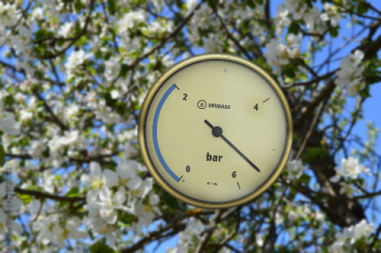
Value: bar 5.5
